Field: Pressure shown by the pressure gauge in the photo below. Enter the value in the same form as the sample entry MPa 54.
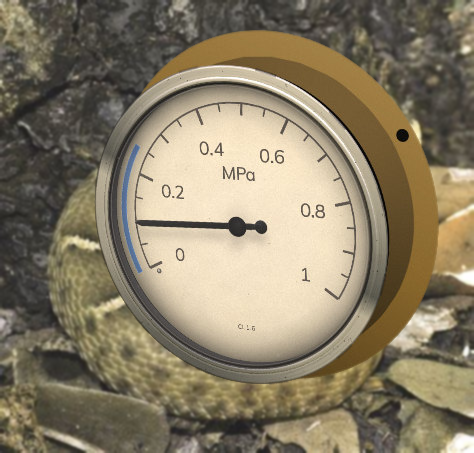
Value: MPa 0.1
